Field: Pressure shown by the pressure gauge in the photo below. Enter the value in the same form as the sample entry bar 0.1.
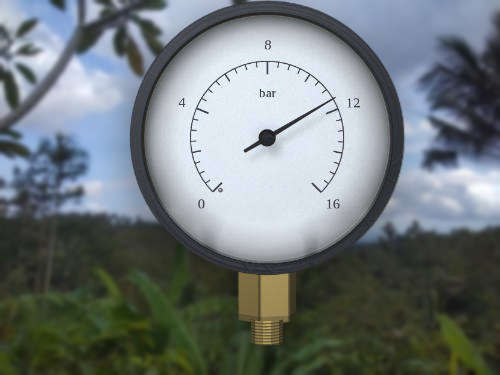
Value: bar 11.5
